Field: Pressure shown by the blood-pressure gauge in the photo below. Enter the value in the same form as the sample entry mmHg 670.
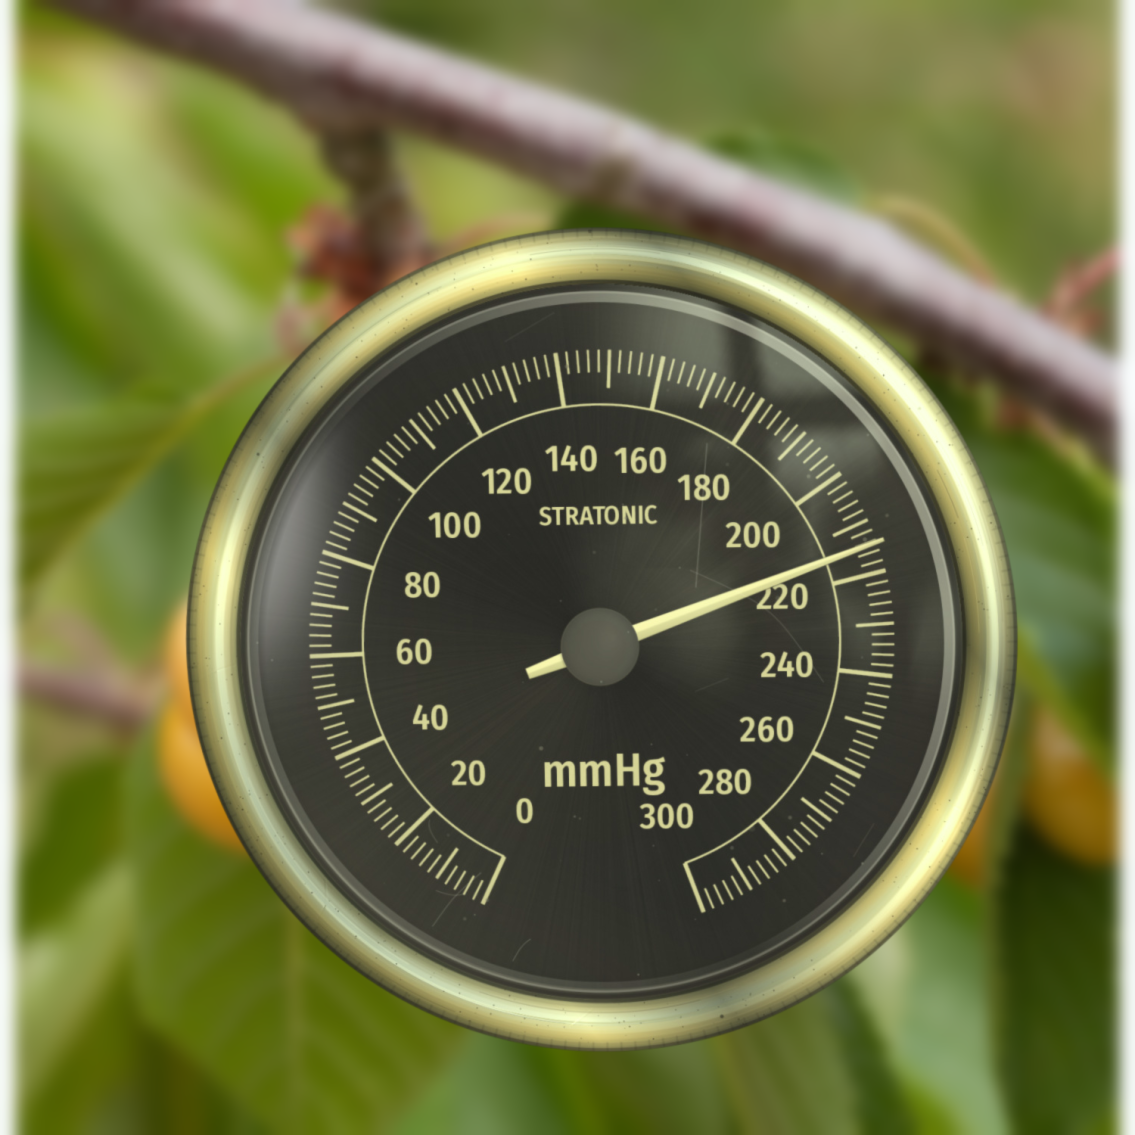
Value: mmHg 214
